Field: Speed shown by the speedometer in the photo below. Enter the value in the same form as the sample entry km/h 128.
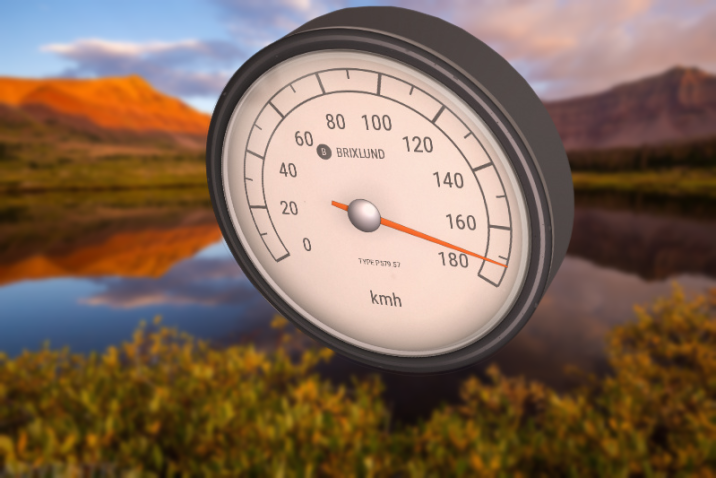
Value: km/h 170
